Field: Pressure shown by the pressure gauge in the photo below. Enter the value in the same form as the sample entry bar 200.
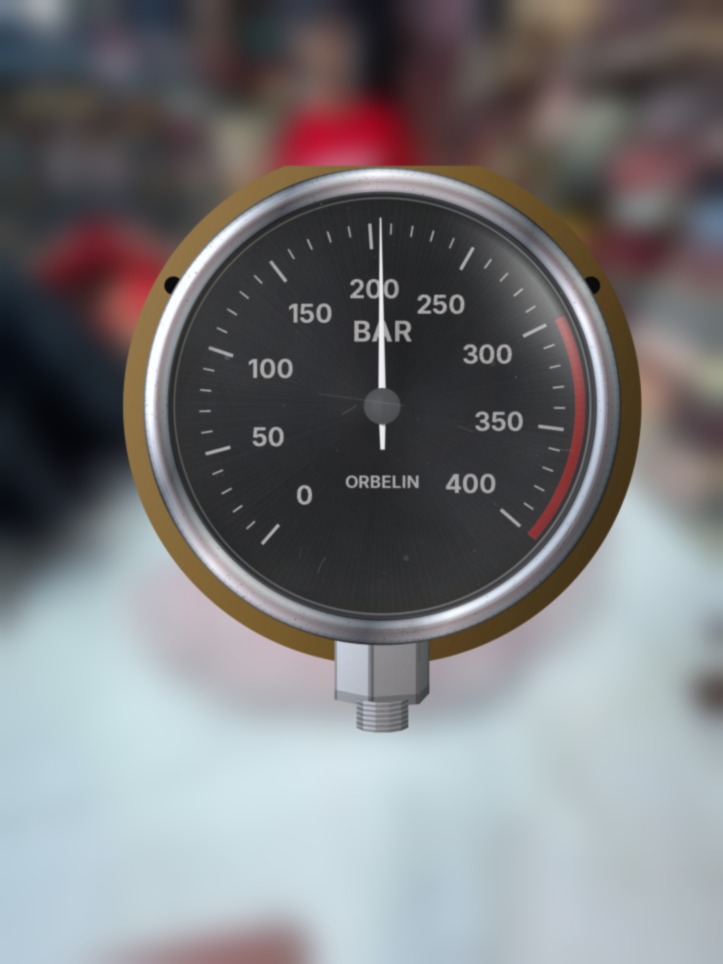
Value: bar 205
